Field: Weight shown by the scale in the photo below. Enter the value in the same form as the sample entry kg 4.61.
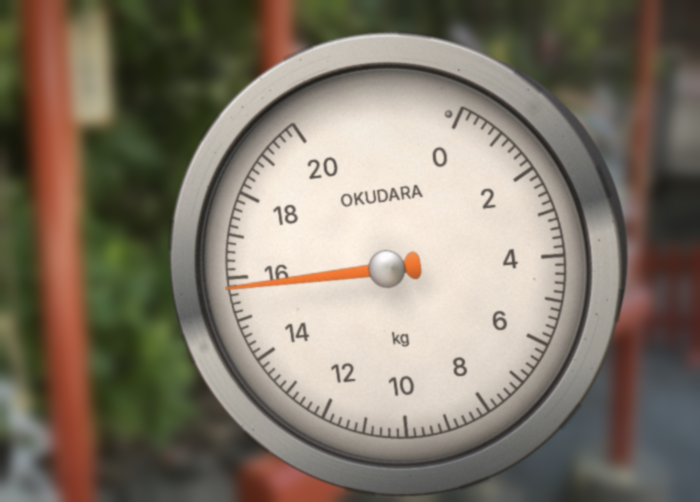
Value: kg 15.8
